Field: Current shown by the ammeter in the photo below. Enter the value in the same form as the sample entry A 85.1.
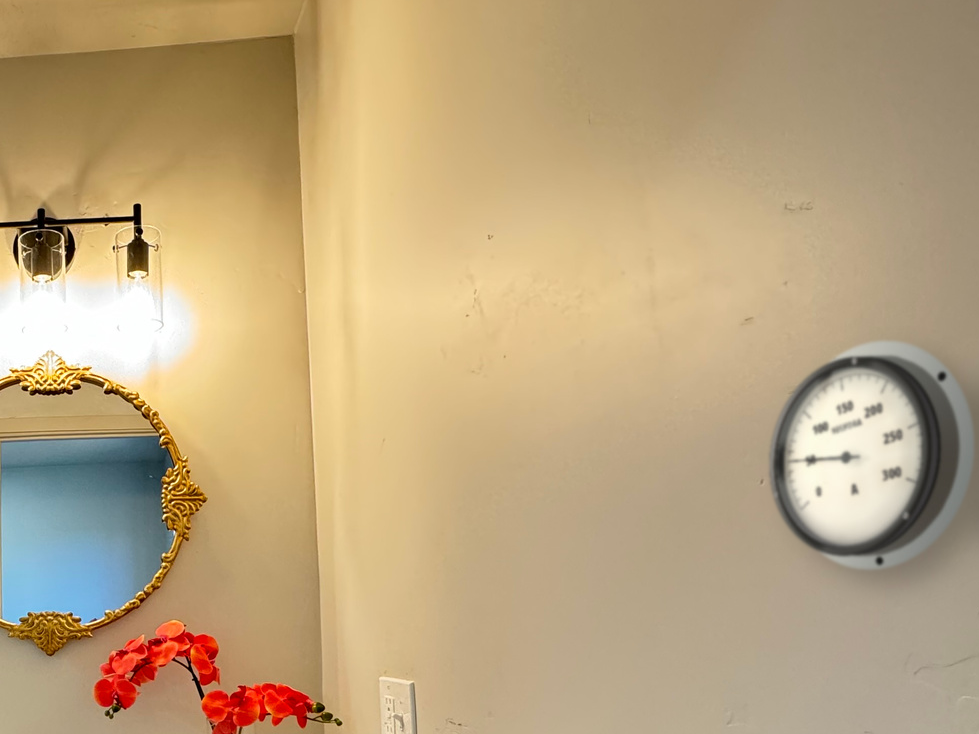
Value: A 50
